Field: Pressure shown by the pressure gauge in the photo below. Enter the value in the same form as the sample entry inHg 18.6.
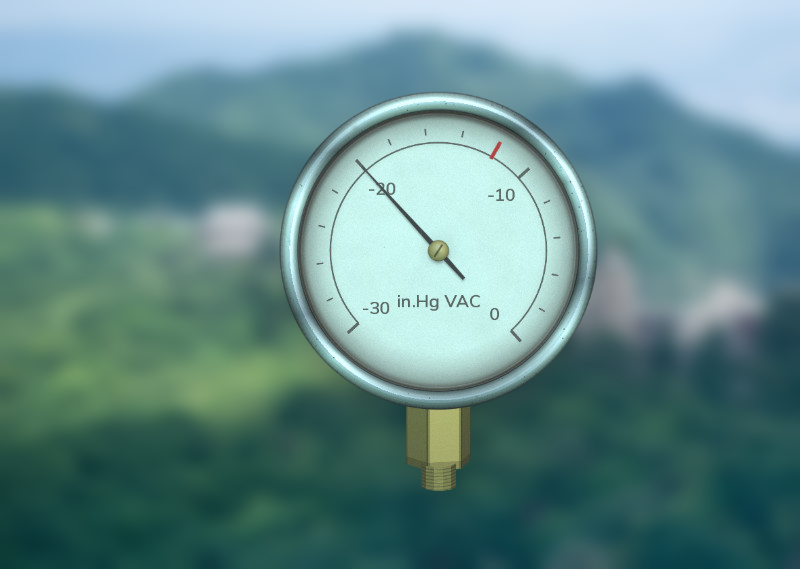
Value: inHg -20
